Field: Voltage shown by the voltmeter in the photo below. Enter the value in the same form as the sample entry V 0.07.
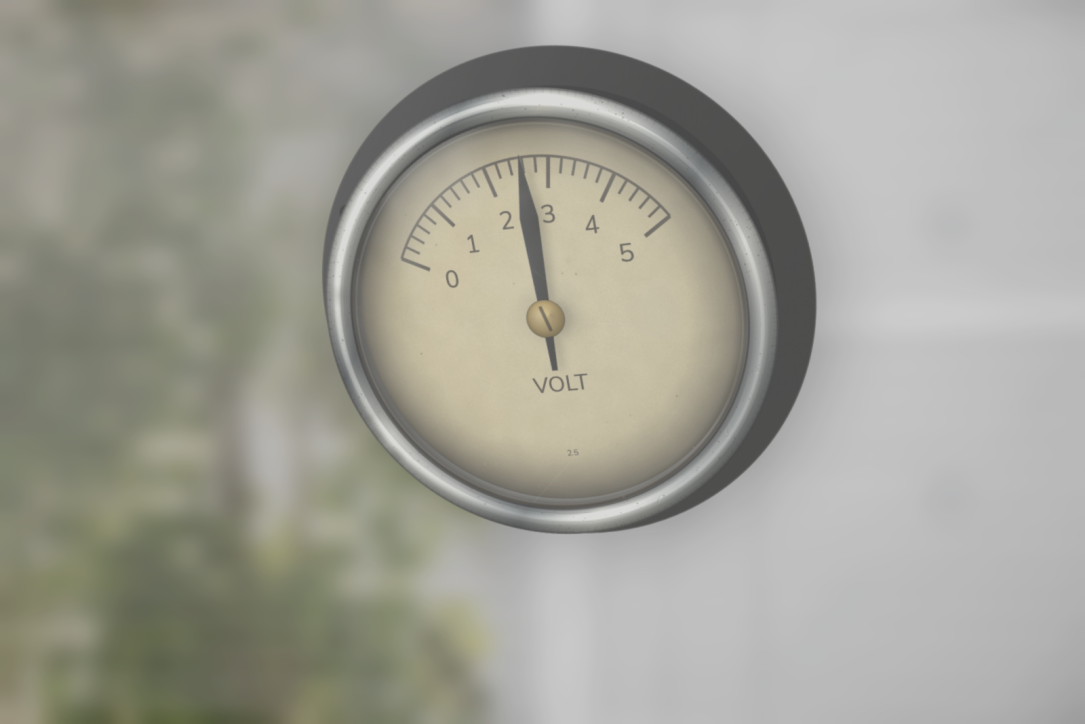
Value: V 2.6
